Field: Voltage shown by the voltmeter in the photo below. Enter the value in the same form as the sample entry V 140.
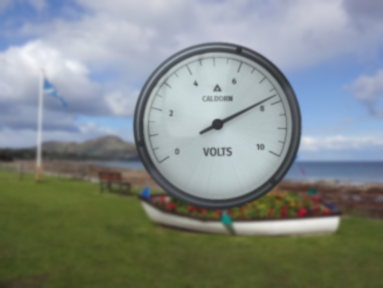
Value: V 7.75
